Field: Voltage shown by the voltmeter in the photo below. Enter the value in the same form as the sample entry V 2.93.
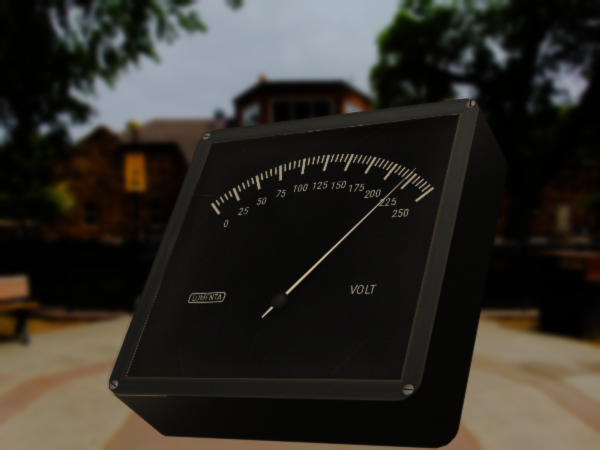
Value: V 225
